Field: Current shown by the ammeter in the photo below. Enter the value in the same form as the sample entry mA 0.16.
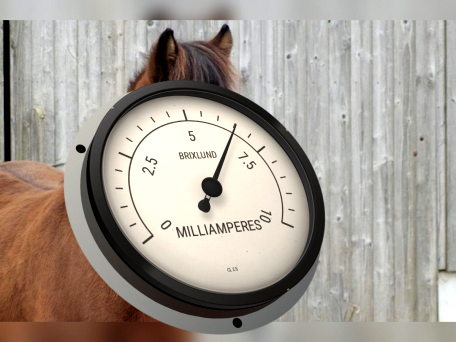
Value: mA 6.5
